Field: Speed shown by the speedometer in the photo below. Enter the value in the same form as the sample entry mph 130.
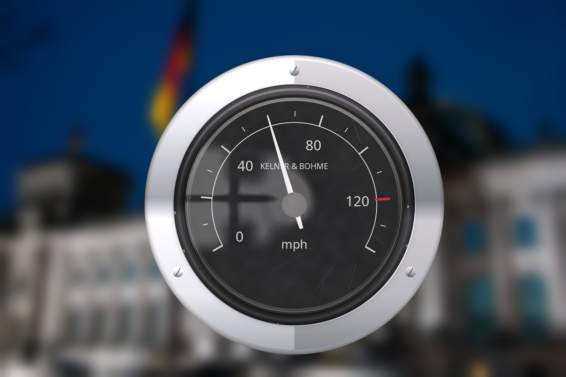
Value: mph 60
